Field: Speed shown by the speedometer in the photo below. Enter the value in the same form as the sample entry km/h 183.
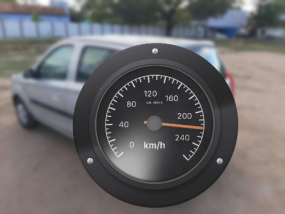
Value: km/h 220
